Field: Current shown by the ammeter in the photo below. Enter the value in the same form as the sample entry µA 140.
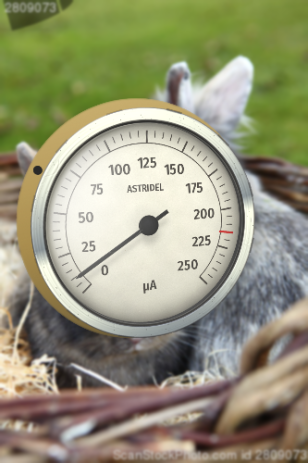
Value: µA 10
